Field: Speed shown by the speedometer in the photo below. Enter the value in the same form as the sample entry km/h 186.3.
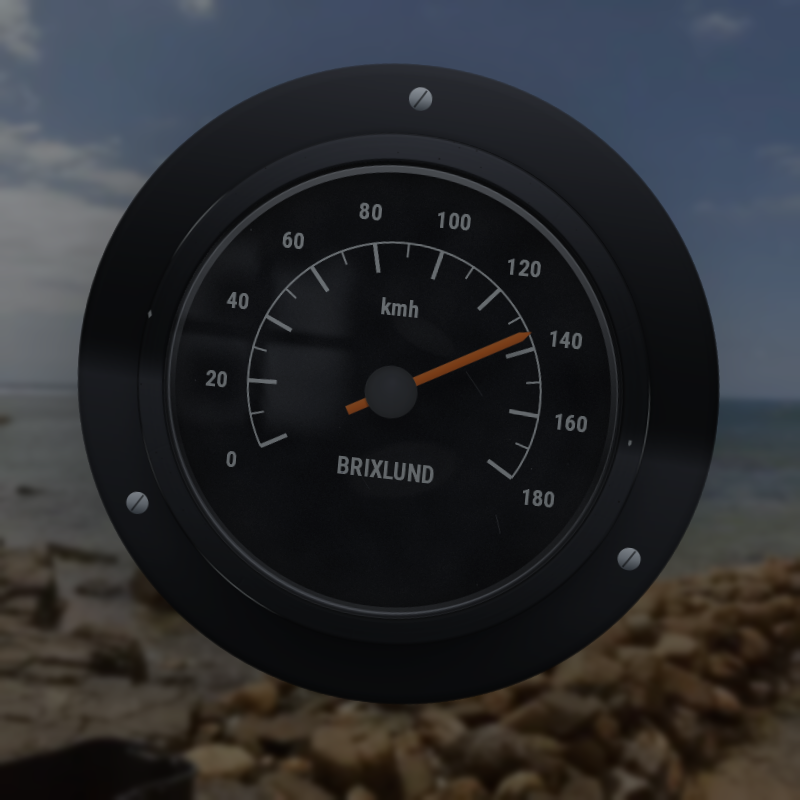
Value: km/h 135
